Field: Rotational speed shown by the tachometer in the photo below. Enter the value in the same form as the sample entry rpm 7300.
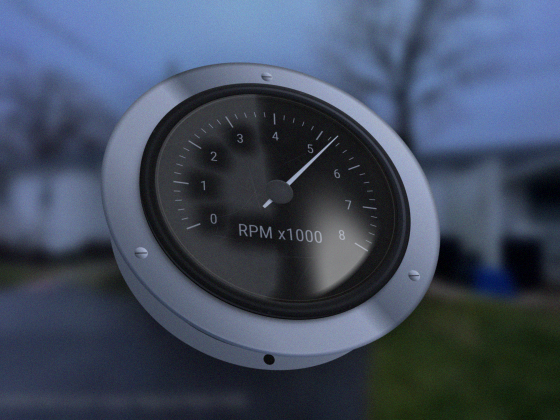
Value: rpm 5300
